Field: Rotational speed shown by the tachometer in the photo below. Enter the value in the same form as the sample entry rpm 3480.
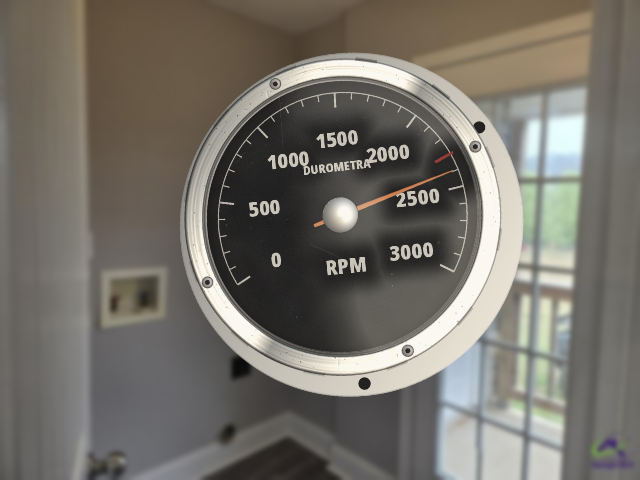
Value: rpm 2400
